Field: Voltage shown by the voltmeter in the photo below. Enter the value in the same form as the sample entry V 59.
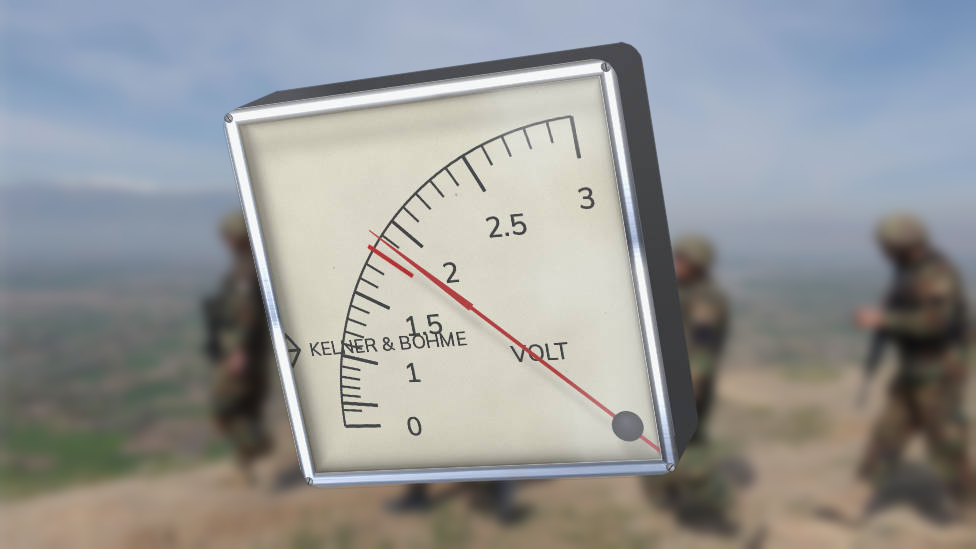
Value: V 1.9
